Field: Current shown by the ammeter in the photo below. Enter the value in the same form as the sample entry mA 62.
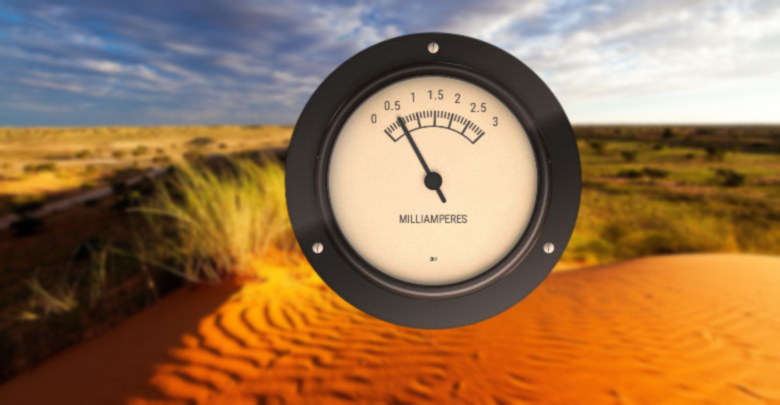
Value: mA 0.5
